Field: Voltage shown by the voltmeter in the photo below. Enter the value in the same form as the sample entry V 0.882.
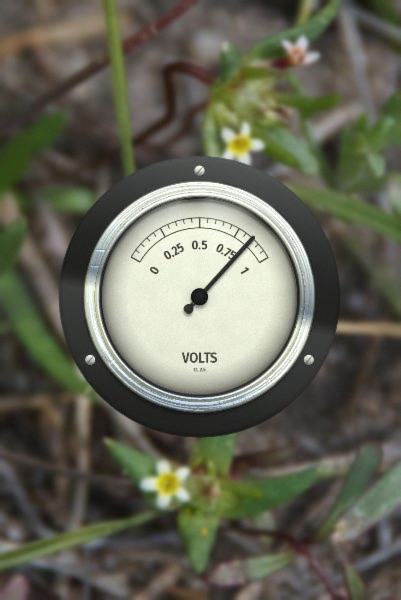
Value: V 0.85
